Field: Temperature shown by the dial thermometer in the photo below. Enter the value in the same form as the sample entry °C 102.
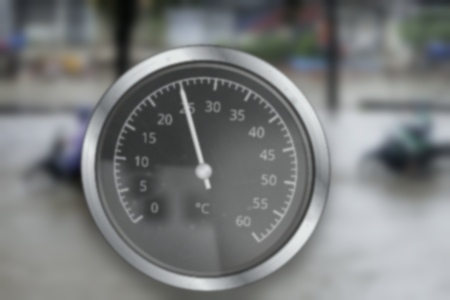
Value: °C 25
